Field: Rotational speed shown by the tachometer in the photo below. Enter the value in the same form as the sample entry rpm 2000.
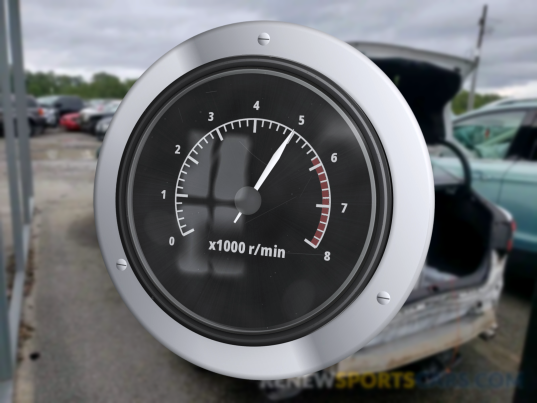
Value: rpm 5000
